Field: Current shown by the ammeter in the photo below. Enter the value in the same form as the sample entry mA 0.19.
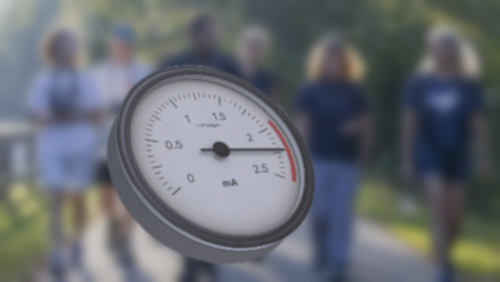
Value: mA 2.25
